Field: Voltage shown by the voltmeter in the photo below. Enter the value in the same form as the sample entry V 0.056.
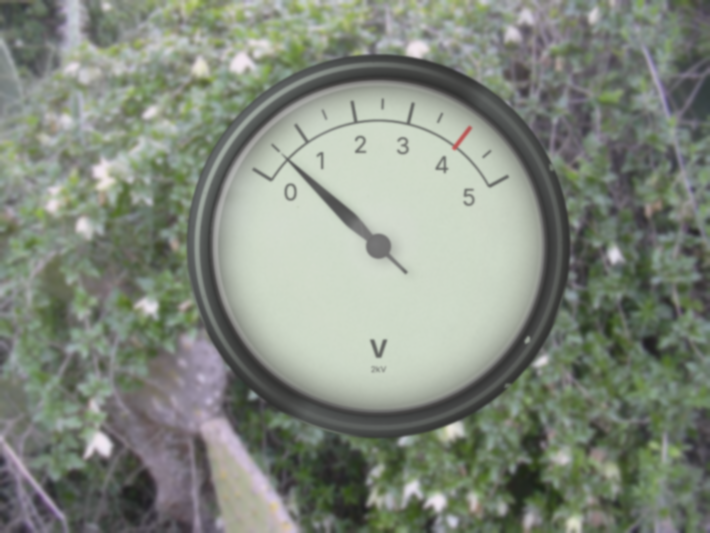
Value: V 0.5
